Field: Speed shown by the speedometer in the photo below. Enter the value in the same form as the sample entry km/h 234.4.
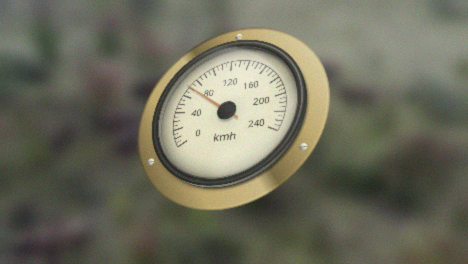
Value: km/h 70
